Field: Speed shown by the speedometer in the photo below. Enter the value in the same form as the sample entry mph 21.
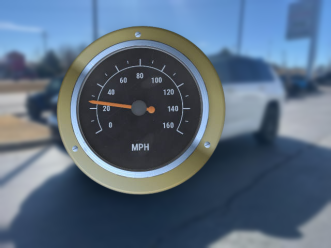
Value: mph 25
